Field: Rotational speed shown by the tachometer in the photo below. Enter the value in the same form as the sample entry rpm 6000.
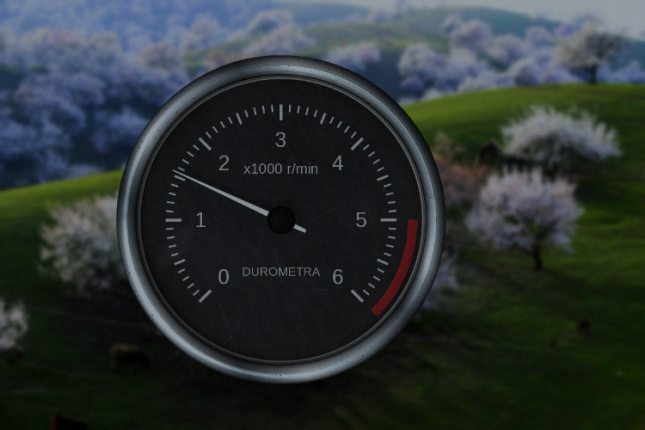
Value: rpm 1550
